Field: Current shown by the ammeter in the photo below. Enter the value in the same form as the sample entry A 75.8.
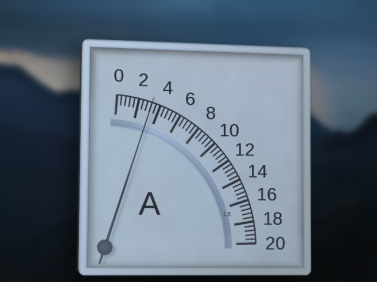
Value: A 3.2
